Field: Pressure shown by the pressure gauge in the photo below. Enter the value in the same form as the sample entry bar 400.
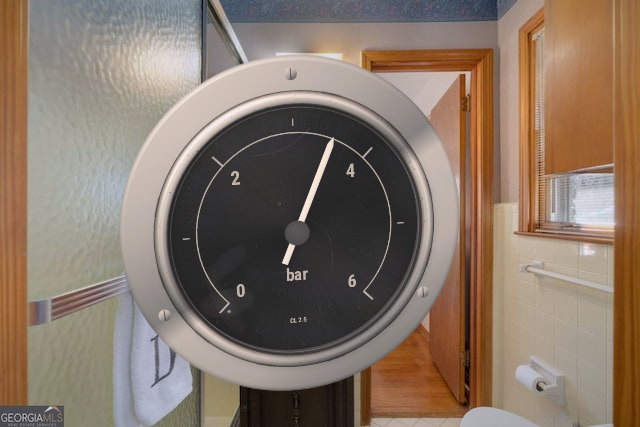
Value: bar 3.5
